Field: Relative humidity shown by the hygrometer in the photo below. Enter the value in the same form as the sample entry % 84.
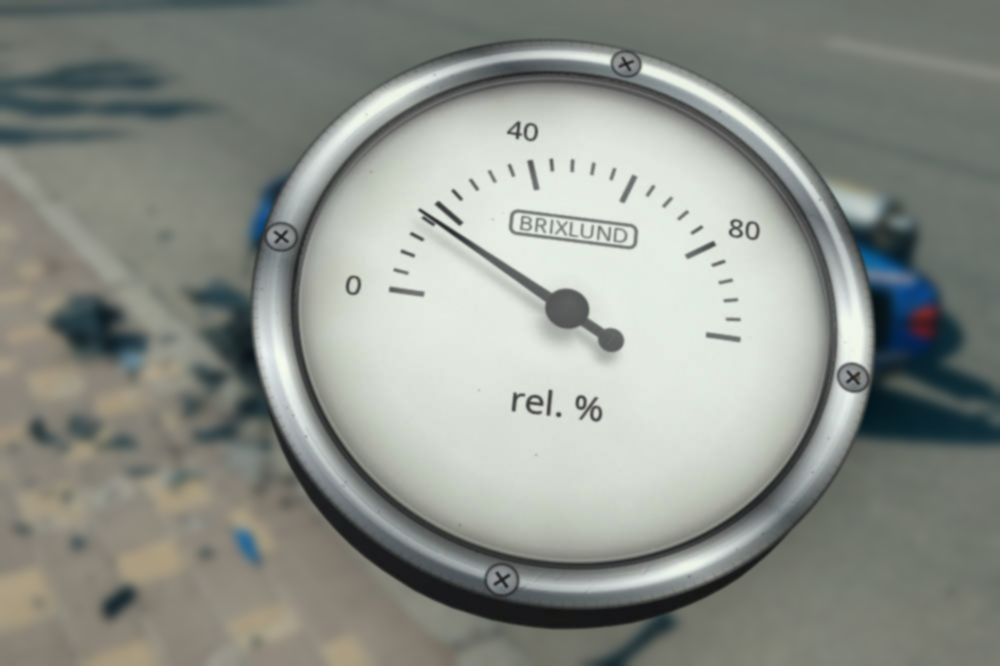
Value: % 16
